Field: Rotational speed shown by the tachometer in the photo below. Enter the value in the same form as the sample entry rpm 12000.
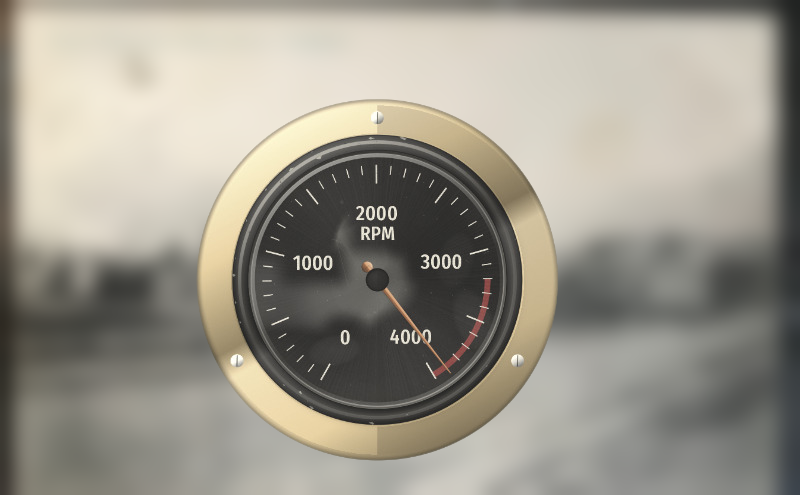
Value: rpm 3900
